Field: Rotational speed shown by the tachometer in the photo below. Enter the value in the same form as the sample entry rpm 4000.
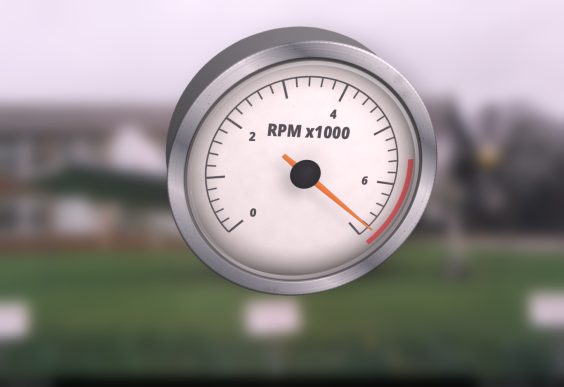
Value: rpm 6800
